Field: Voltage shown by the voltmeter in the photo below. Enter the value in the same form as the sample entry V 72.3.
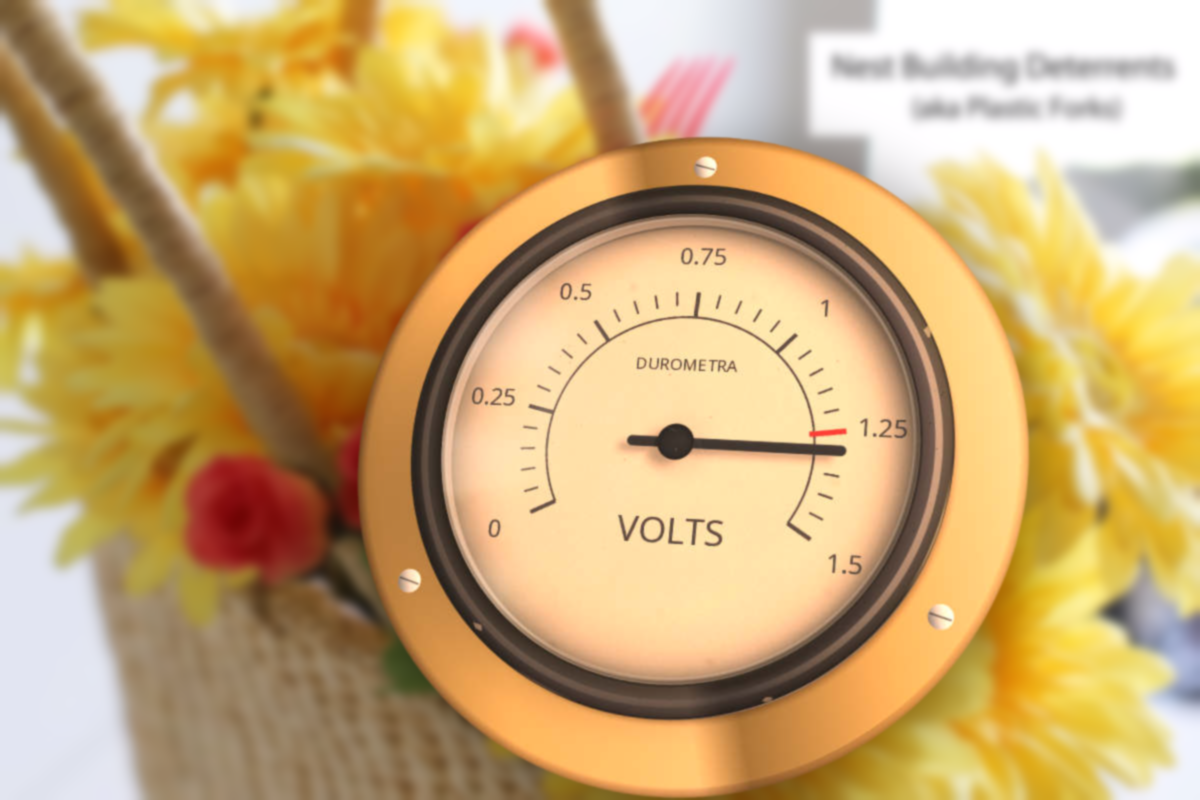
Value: V 1.3
